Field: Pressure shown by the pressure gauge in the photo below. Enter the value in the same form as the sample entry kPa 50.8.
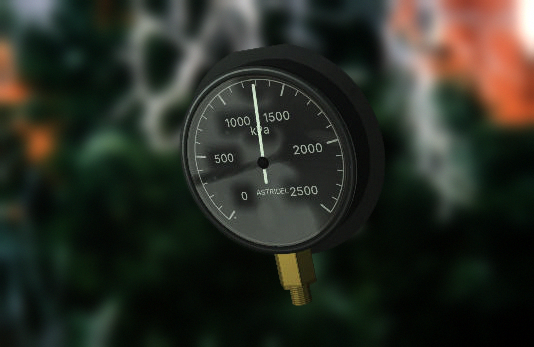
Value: kPa 1300
